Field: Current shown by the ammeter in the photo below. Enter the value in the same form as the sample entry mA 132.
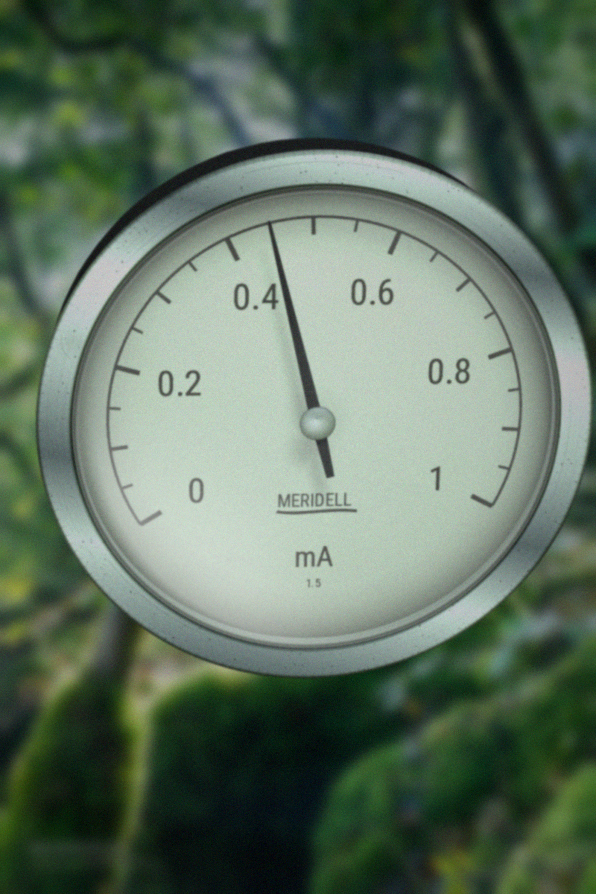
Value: mA 0.45
